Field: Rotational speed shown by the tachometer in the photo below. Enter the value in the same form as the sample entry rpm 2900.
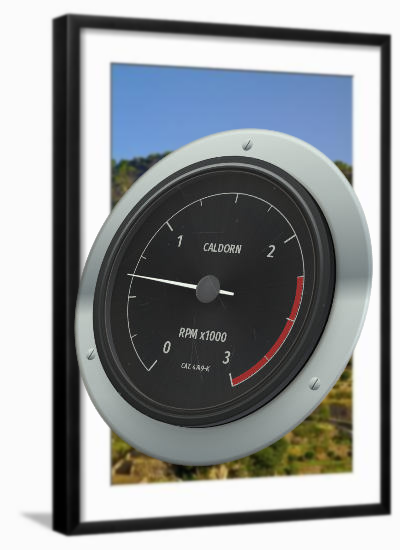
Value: rpm 625
